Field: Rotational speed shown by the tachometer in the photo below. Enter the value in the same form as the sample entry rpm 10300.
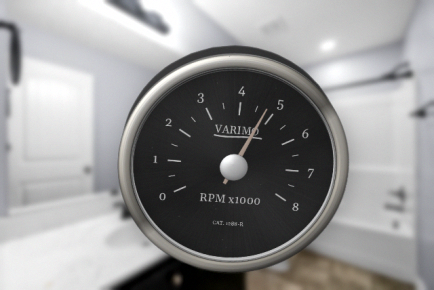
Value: rpm 4750
